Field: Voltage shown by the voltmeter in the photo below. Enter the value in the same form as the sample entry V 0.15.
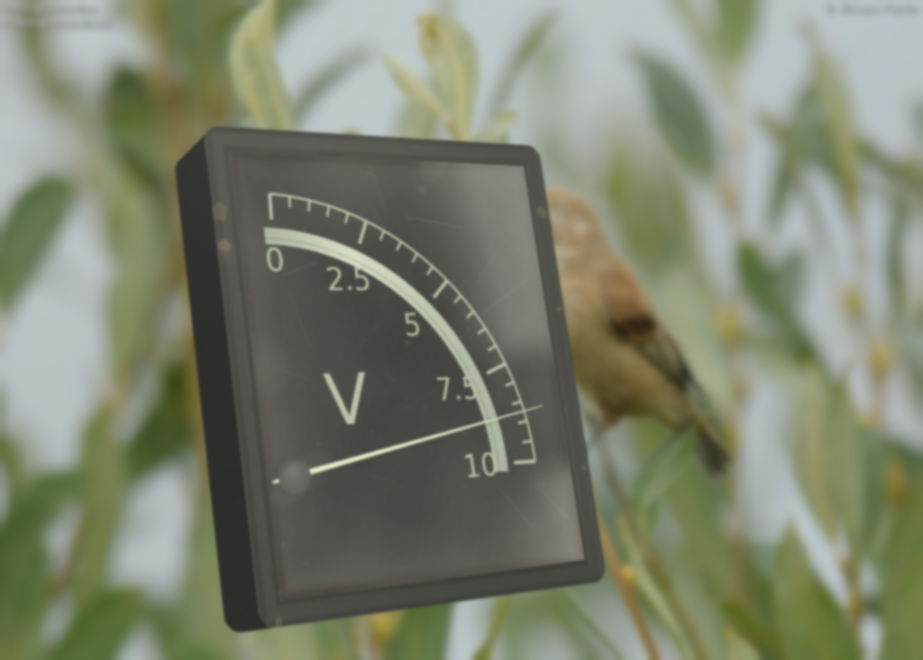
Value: V 8.75
